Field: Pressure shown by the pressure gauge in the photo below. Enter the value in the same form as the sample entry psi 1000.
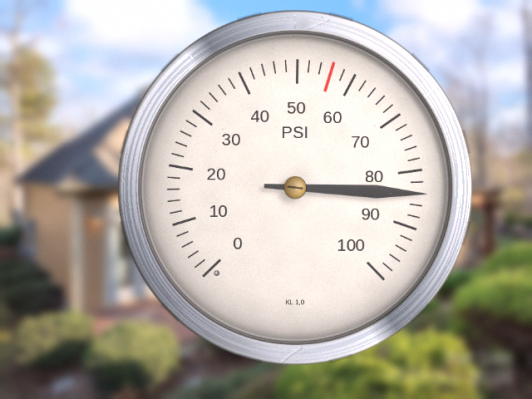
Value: psi 84
